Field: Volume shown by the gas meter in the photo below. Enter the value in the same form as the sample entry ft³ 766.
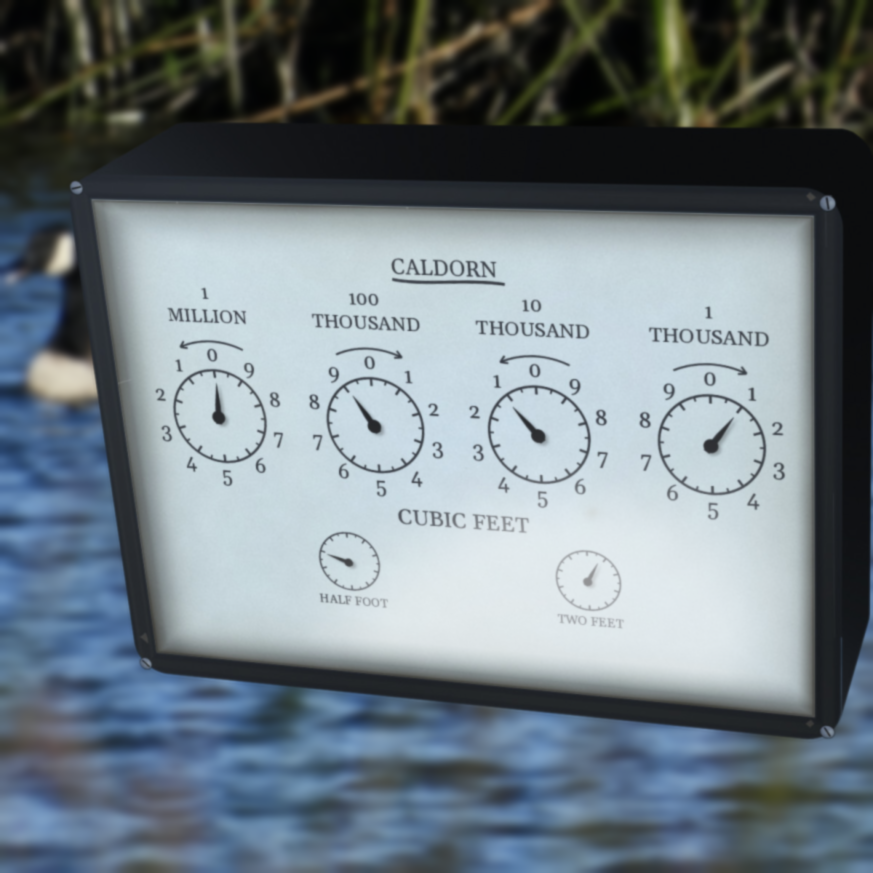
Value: ft³ 991100
